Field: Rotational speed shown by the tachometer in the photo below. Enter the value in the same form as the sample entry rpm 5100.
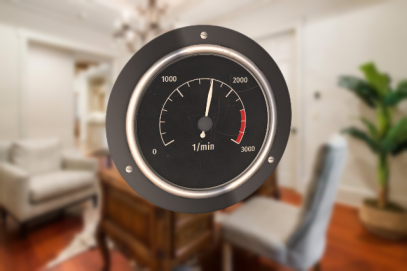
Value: rpm 1600
